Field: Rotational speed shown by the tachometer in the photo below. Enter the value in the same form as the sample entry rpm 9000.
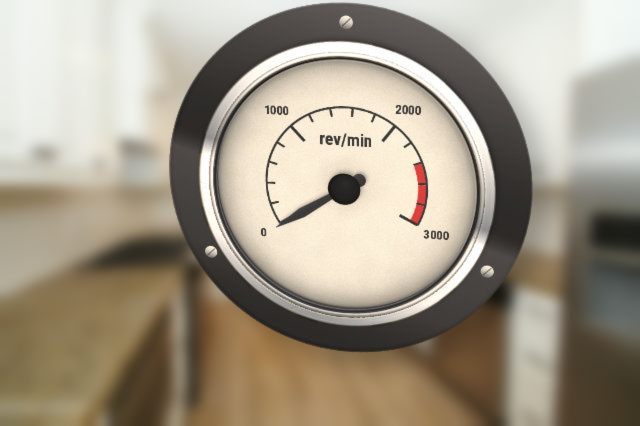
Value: rpm 0
